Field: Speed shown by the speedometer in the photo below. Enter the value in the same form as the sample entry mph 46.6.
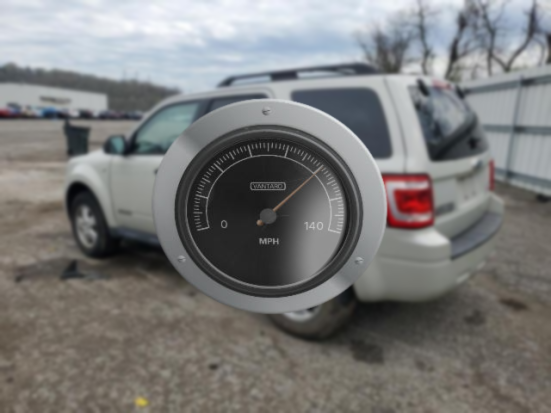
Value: mph 100
